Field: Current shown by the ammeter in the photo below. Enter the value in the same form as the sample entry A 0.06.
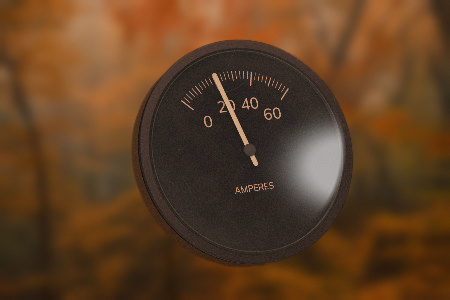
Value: A 20
